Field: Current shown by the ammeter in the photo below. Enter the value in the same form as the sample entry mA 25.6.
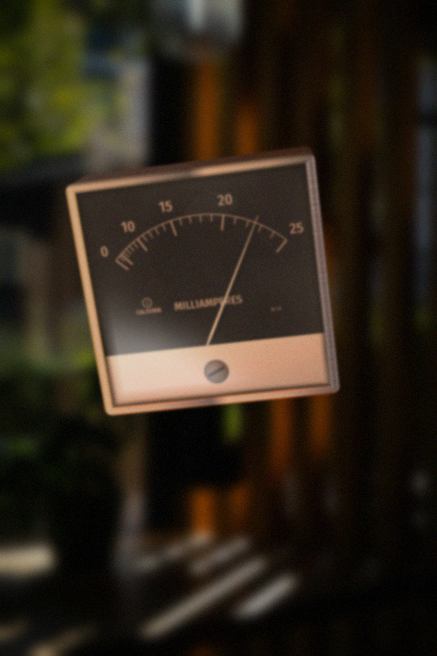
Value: mA 22.5
